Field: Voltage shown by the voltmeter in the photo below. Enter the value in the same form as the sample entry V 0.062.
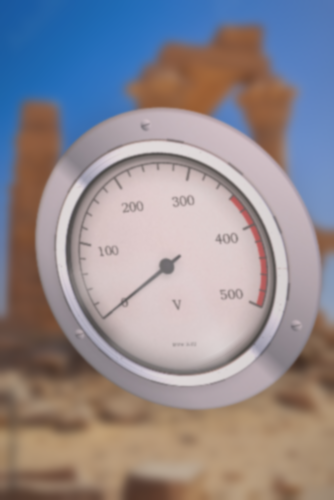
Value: V 0
